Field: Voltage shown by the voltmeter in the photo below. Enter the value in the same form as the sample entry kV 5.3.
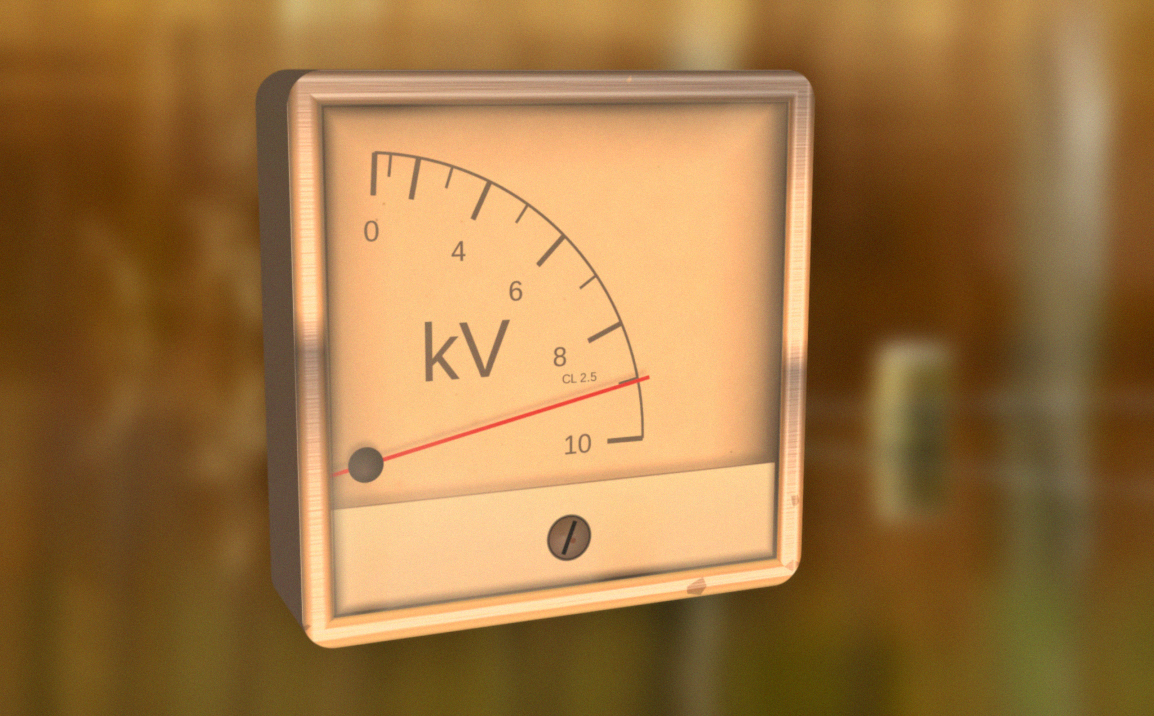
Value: kV 9
